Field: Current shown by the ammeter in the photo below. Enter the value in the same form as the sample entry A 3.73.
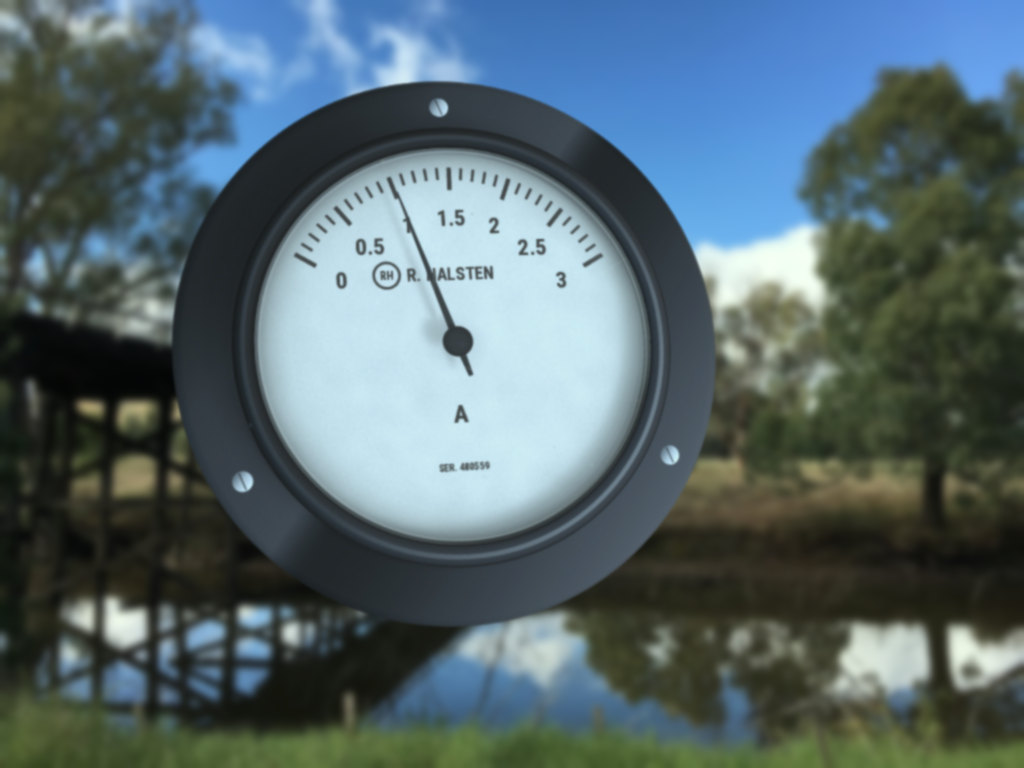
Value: A 1
